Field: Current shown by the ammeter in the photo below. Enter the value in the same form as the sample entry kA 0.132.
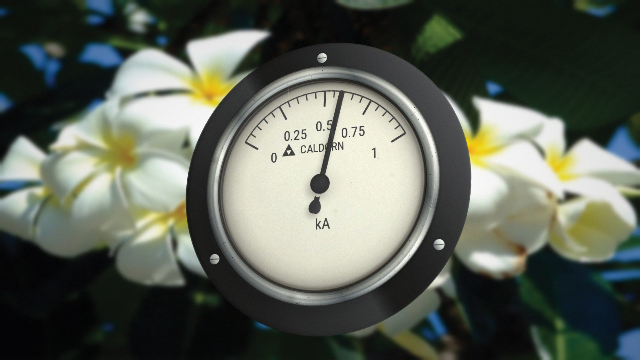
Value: kA 0.6
